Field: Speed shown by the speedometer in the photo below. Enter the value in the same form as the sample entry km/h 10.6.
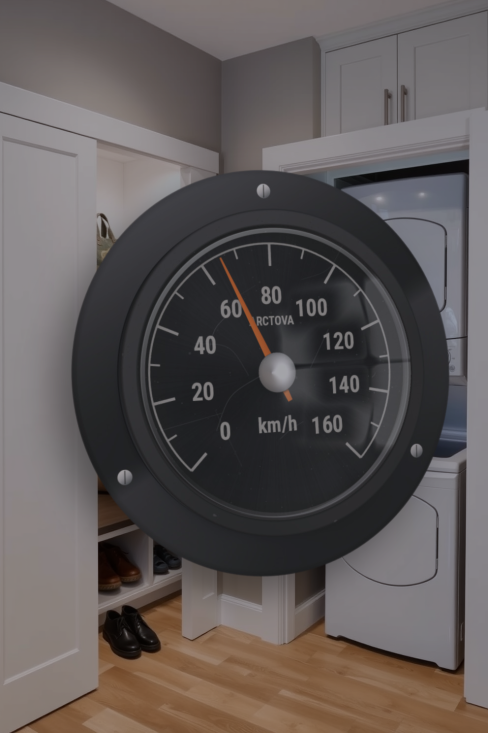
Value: km/h 65
